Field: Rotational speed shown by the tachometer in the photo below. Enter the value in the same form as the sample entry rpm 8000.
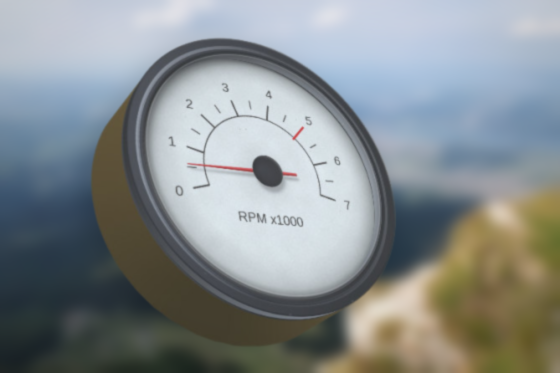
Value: rpm 500
